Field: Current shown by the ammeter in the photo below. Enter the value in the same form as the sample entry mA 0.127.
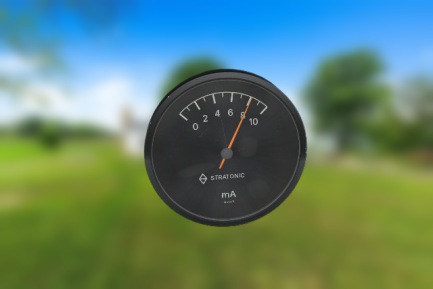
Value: mA 8
